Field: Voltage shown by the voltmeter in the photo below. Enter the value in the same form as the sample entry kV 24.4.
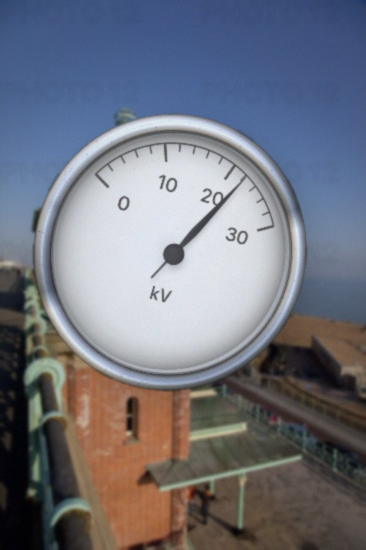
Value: kV 22
